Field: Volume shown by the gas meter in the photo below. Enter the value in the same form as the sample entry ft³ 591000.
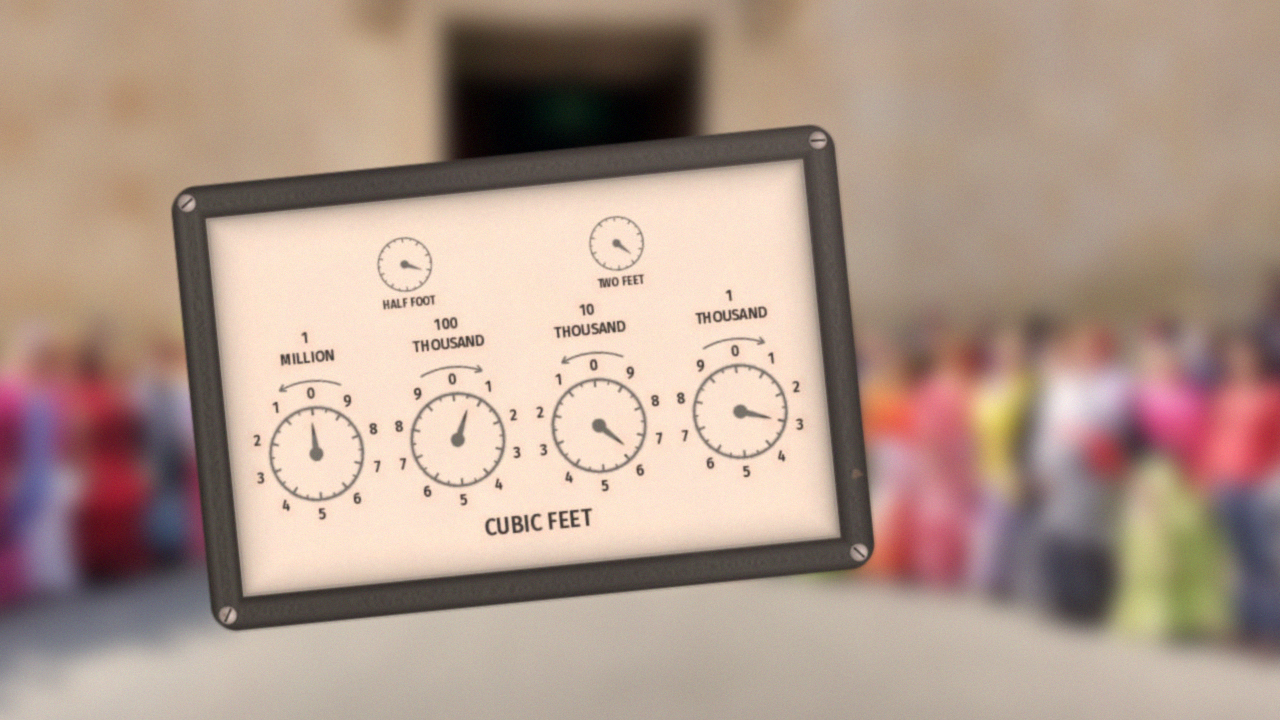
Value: ft³ 6300
